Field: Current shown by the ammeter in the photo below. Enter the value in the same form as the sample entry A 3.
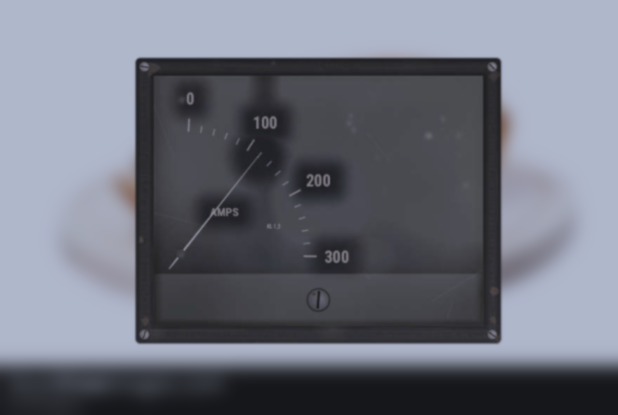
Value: A 120
